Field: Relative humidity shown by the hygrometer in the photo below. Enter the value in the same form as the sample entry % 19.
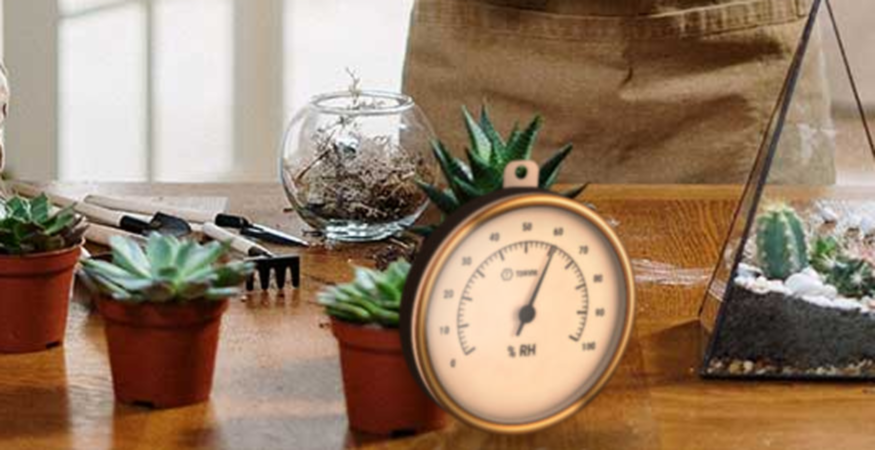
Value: % 60
